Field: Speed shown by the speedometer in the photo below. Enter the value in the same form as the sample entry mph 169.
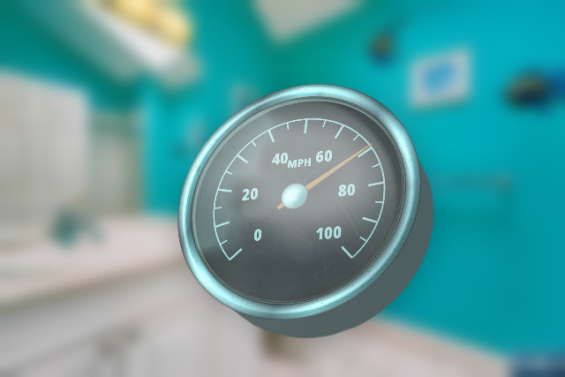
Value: mph 70
